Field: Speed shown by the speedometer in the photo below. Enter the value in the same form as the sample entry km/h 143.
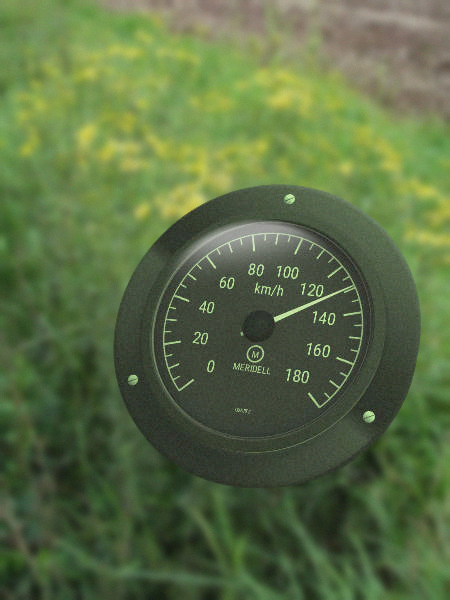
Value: km/h 130
